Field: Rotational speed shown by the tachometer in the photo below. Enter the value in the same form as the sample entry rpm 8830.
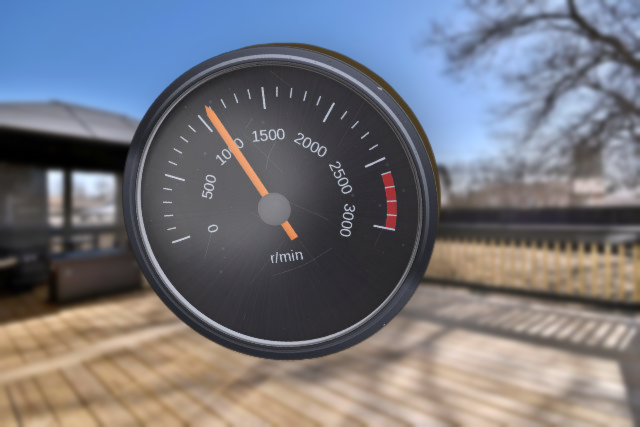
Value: rpm 1100
